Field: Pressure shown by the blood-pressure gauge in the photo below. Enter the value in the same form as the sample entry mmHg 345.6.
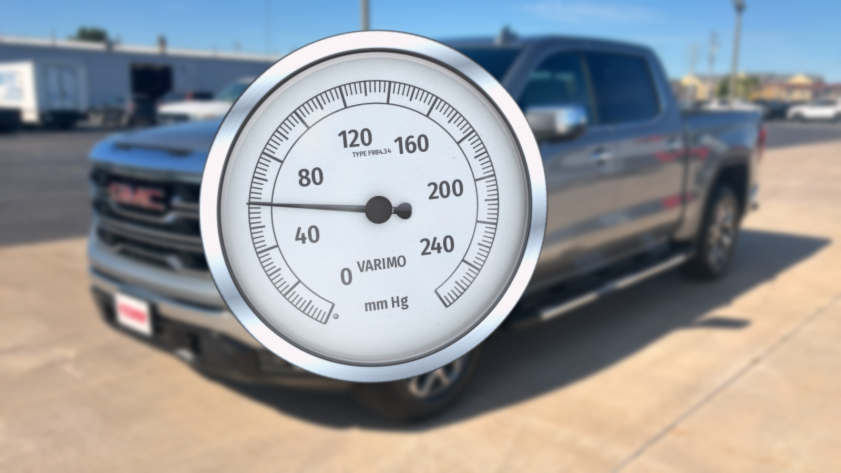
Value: mmHg 60
